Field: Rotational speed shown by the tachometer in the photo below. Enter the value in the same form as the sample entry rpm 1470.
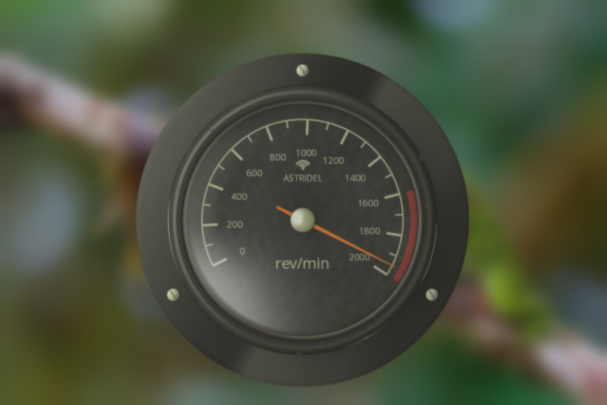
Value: rpm 1950
